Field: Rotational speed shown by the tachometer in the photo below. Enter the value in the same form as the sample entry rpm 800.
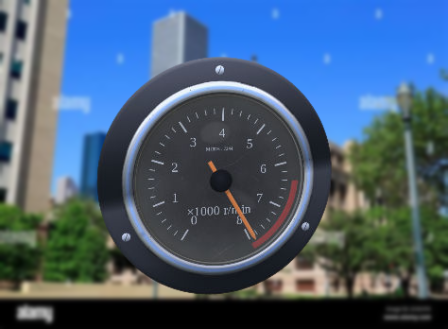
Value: rpm 7900
